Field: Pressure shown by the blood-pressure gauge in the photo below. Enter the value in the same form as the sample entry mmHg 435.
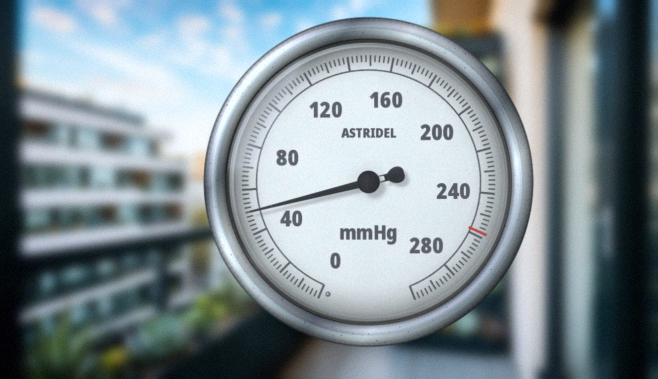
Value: mmHg 50
